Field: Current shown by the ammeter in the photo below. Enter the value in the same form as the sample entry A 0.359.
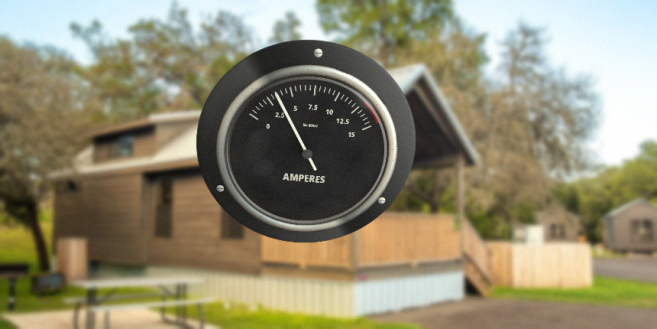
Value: A 3.5
